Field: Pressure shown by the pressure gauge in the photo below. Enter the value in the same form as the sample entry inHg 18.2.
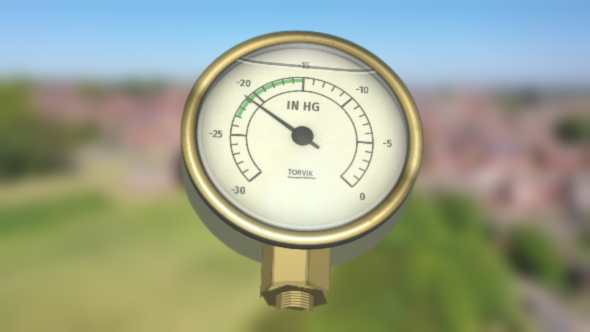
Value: inHg -21
